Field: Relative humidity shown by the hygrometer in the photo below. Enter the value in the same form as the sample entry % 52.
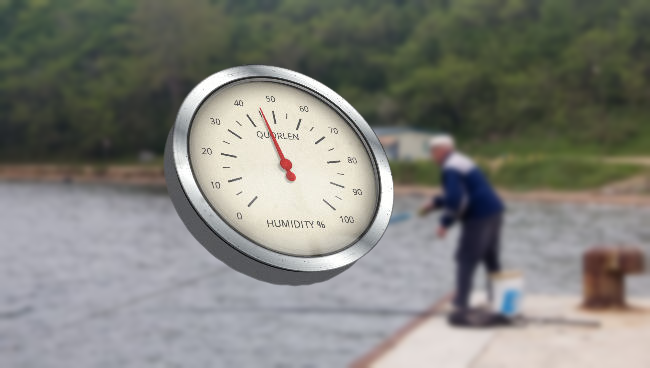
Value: % 45
